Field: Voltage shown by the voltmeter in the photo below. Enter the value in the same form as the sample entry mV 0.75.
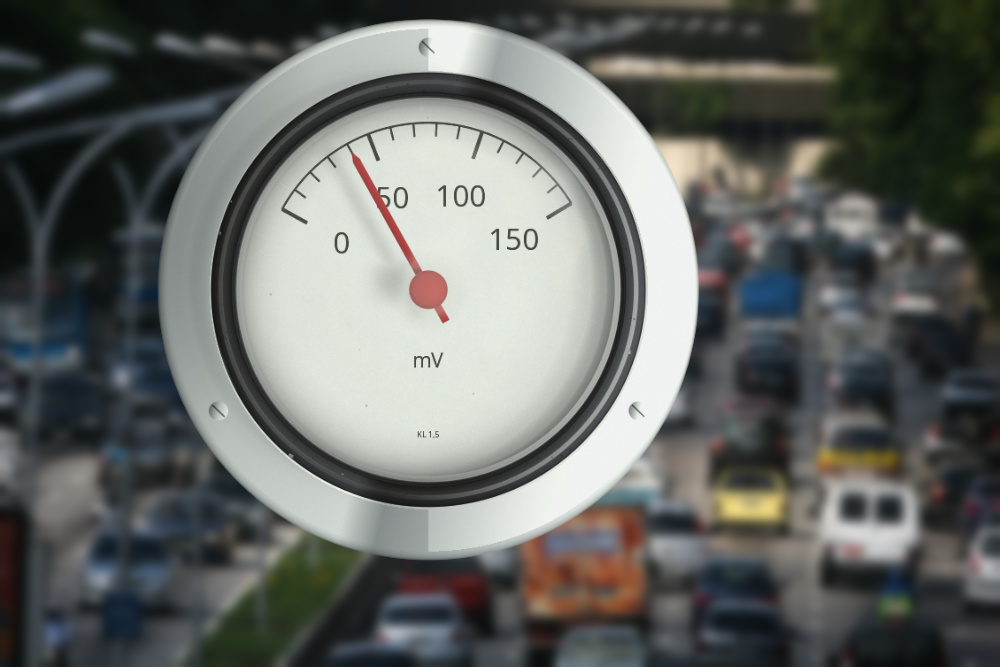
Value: mV 40
